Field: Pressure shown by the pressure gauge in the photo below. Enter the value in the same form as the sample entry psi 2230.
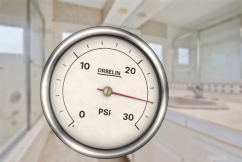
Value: psi 26
